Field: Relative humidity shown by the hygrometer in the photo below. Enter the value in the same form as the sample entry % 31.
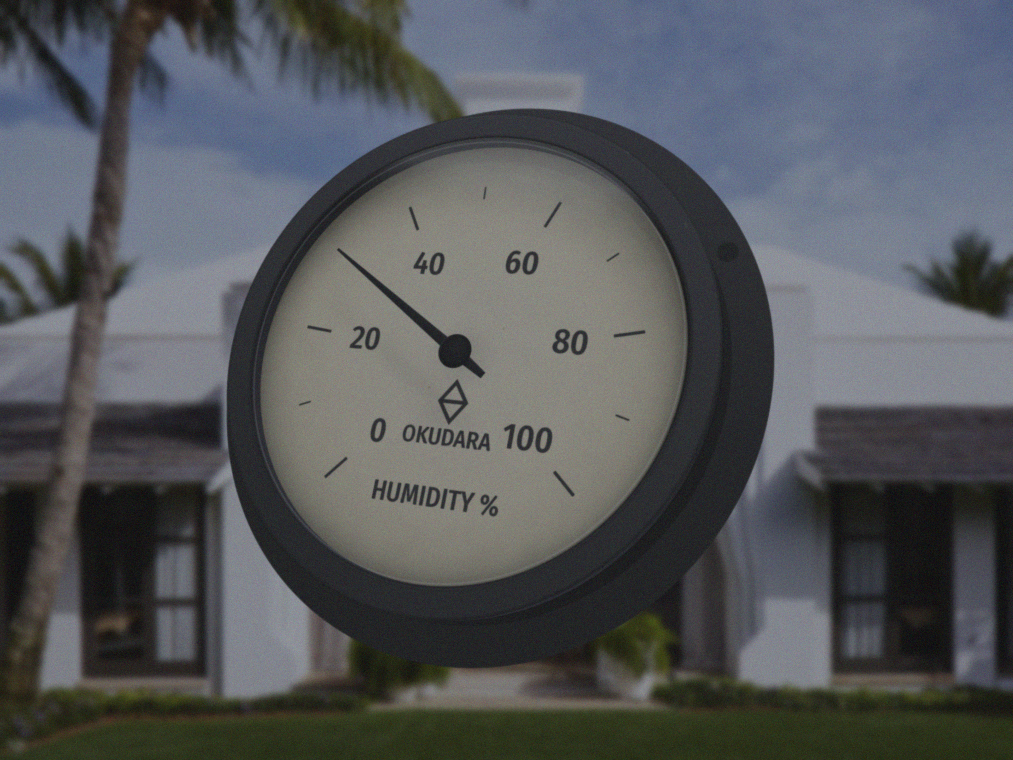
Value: % 30
